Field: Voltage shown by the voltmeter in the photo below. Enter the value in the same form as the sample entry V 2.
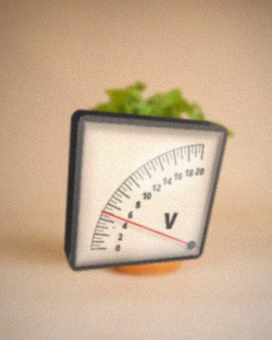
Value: V 5
